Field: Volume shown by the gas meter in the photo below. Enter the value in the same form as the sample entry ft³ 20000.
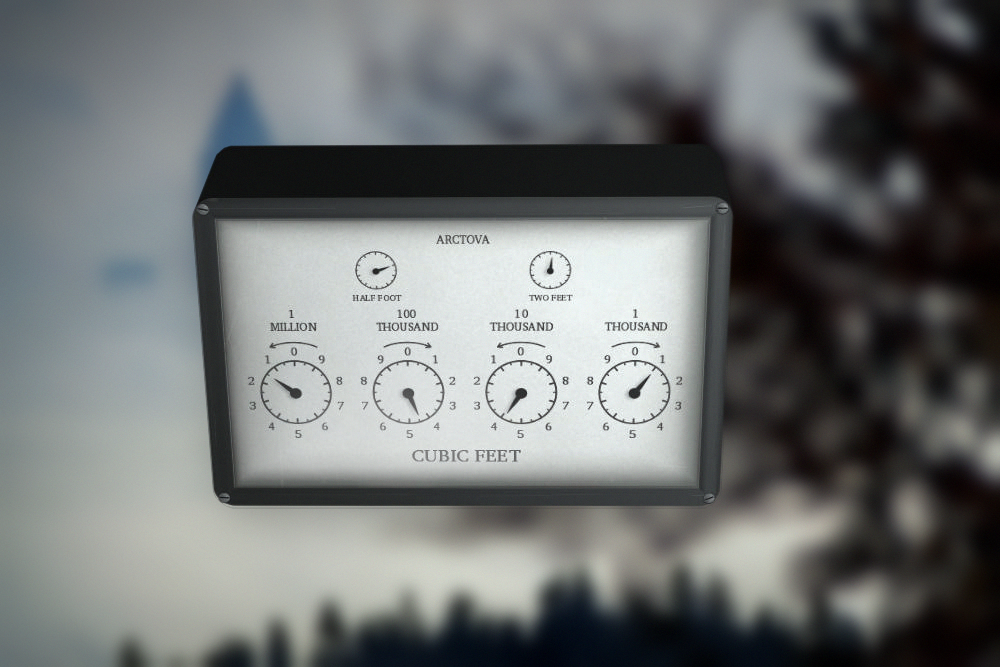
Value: ft³ 144100
